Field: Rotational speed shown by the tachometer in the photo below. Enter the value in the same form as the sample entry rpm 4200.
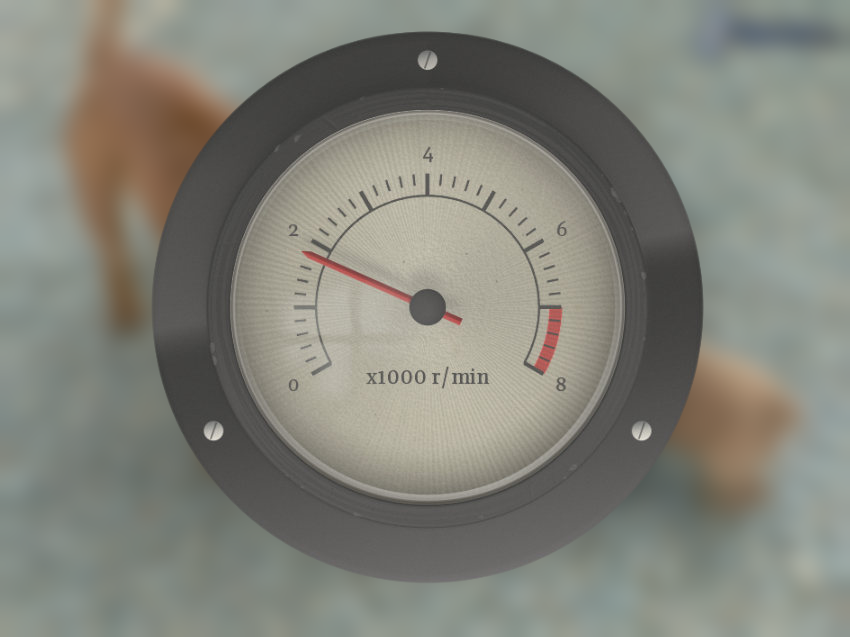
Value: rpm 1800
